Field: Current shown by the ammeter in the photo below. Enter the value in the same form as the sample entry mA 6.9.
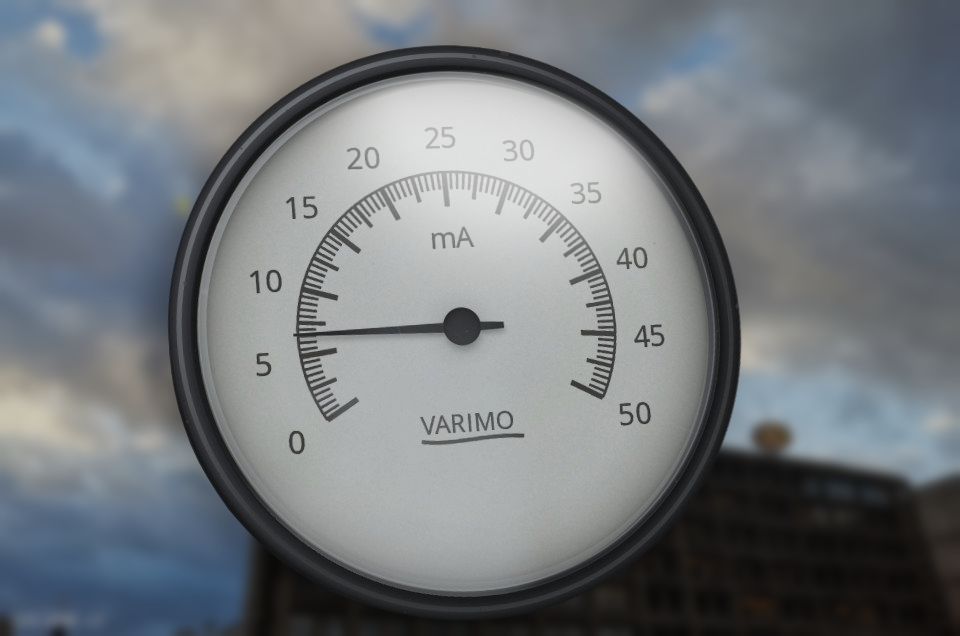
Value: mA 6.5
